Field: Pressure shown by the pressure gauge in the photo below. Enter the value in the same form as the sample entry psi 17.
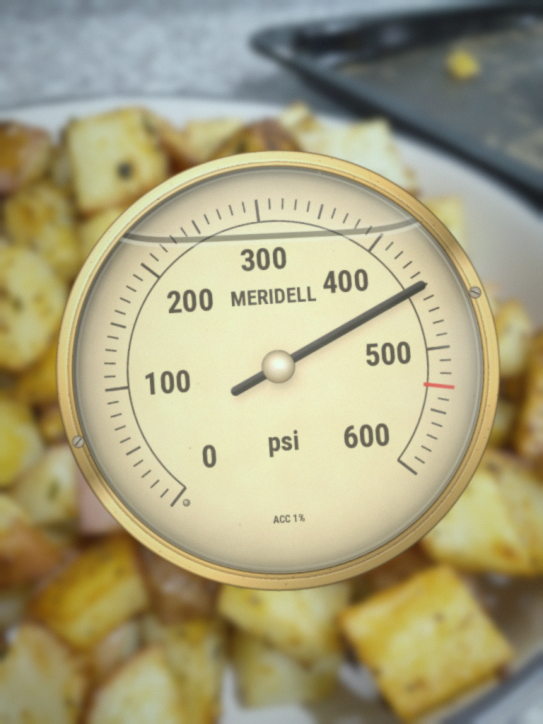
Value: psi 450
